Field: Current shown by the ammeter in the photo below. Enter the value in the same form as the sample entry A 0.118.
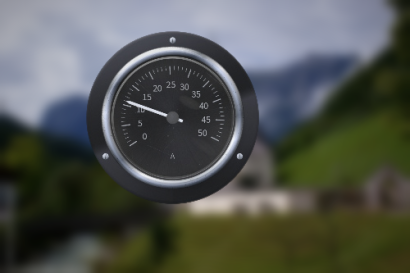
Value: A 11
